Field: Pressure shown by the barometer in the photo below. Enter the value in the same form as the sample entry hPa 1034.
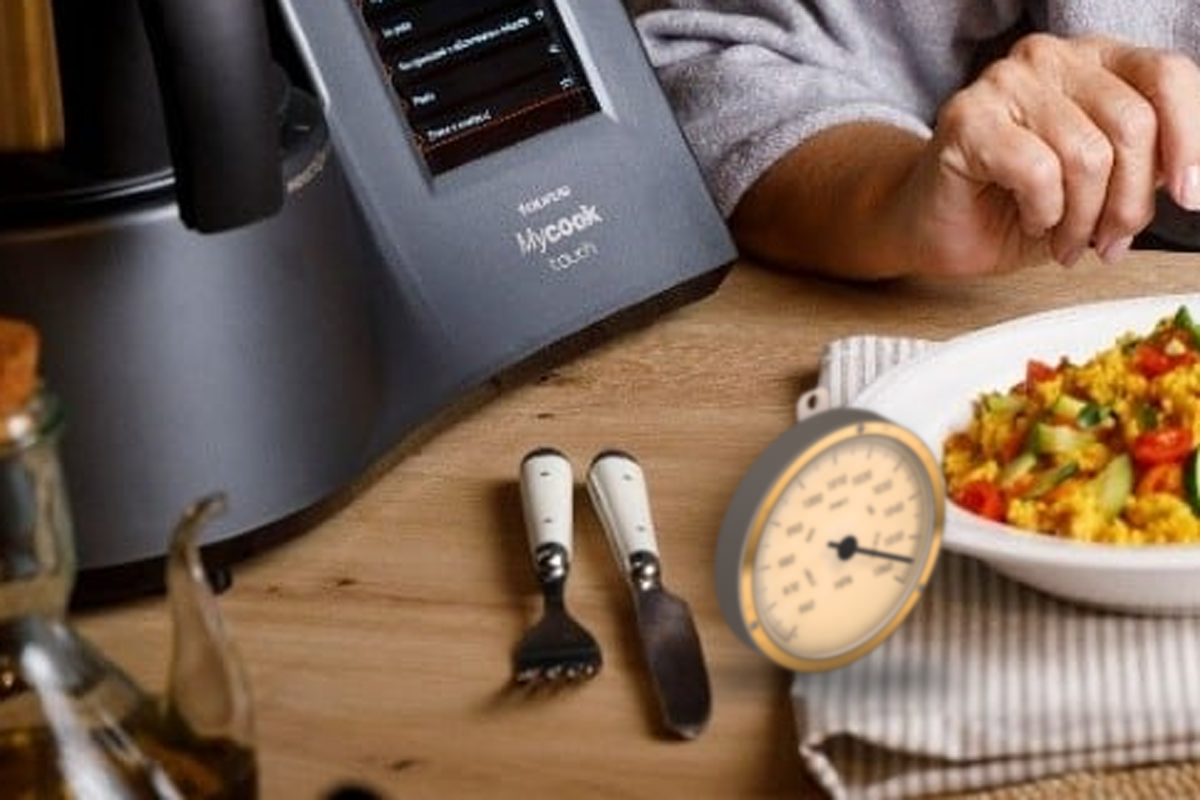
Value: hPa 1055
